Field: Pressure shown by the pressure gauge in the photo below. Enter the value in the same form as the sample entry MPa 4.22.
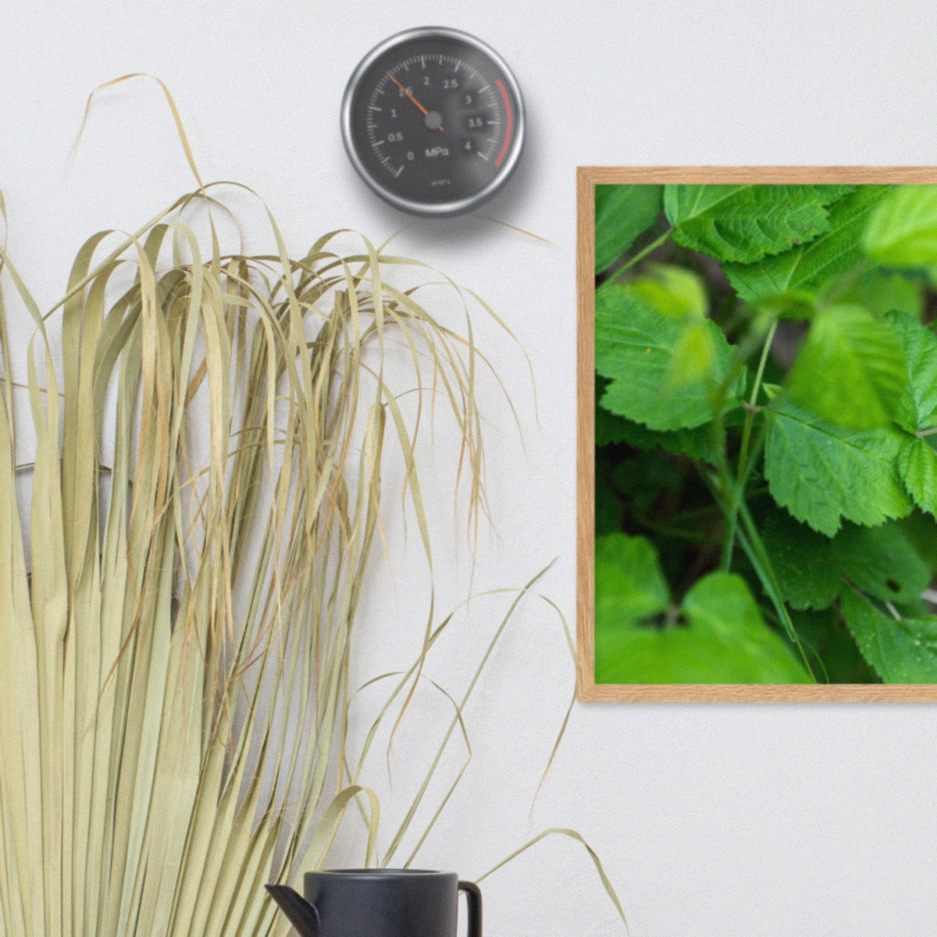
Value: MPa 1.5
